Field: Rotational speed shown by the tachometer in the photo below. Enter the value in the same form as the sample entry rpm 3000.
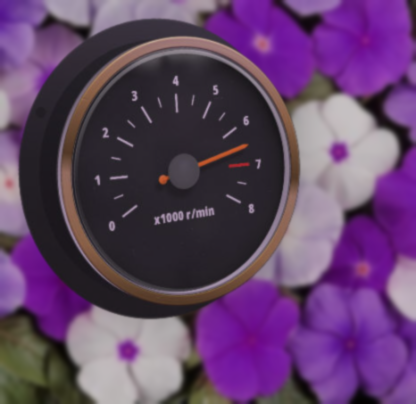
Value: rpm 6500
